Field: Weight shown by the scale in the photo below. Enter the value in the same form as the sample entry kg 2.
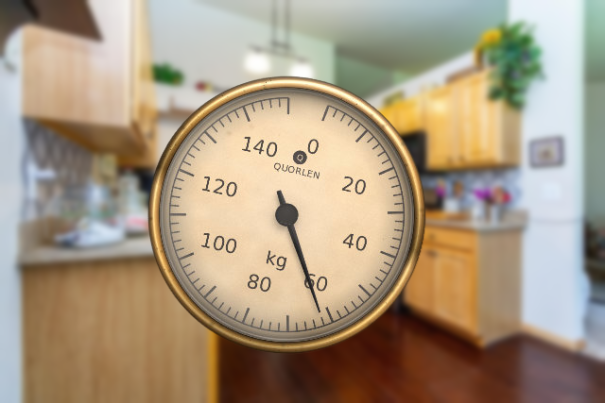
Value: kg 62
